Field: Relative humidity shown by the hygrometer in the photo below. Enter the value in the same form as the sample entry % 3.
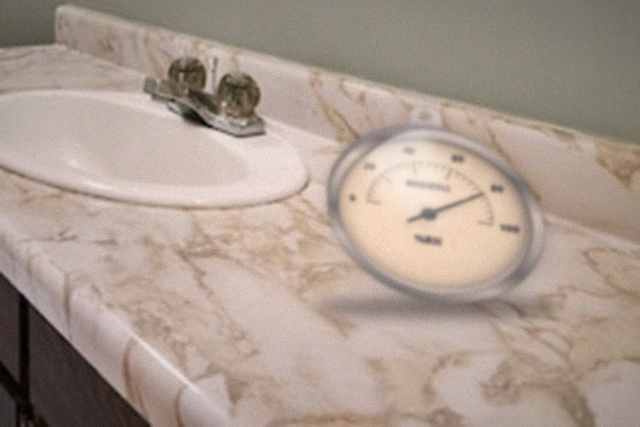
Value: % 80
